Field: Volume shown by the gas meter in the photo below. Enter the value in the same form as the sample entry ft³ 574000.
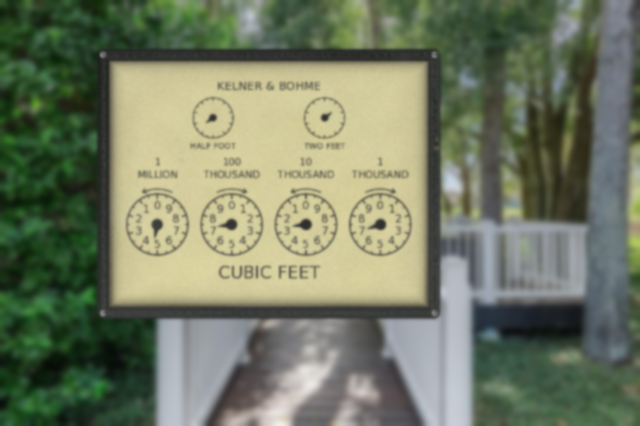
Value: ft³ 472700
